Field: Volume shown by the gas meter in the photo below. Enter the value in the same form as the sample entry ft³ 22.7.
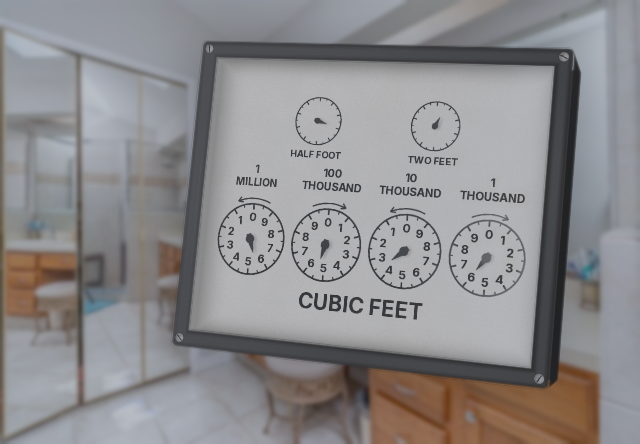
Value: ft³ 553600
